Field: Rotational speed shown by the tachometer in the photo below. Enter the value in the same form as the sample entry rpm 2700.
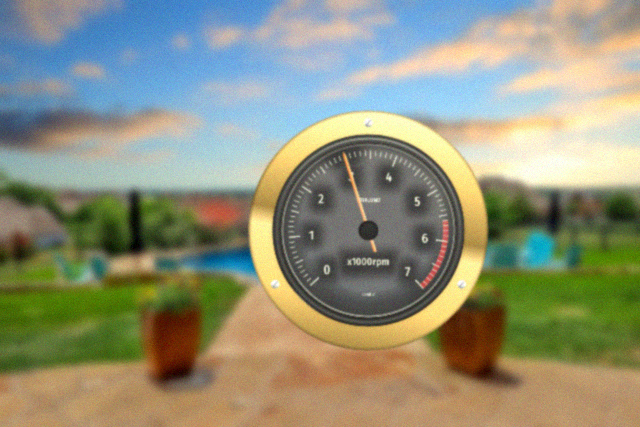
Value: rpm 3000
